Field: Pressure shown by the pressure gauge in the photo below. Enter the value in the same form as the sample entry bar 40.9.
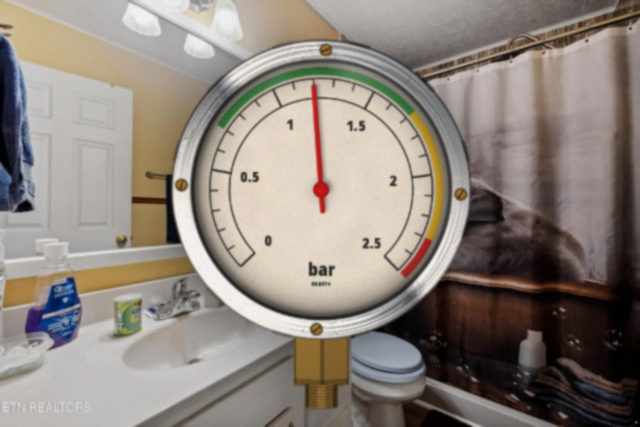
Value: bar 1.2
